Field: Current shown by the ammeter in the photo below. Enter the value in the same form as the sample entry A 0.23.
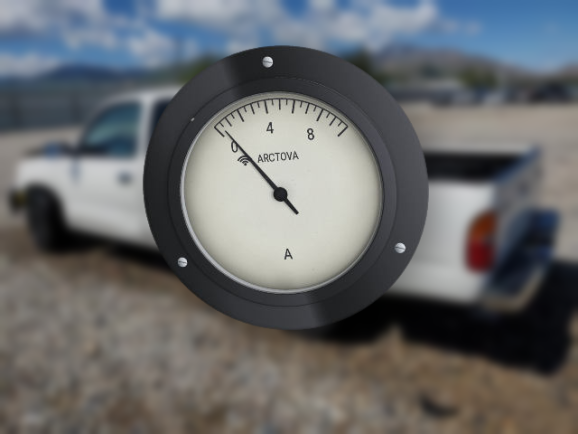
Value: A 0.5
